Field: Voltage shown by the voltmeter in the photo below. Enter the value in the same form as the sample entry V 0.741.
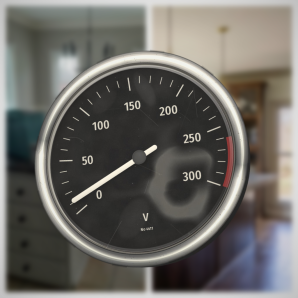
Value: V 10
